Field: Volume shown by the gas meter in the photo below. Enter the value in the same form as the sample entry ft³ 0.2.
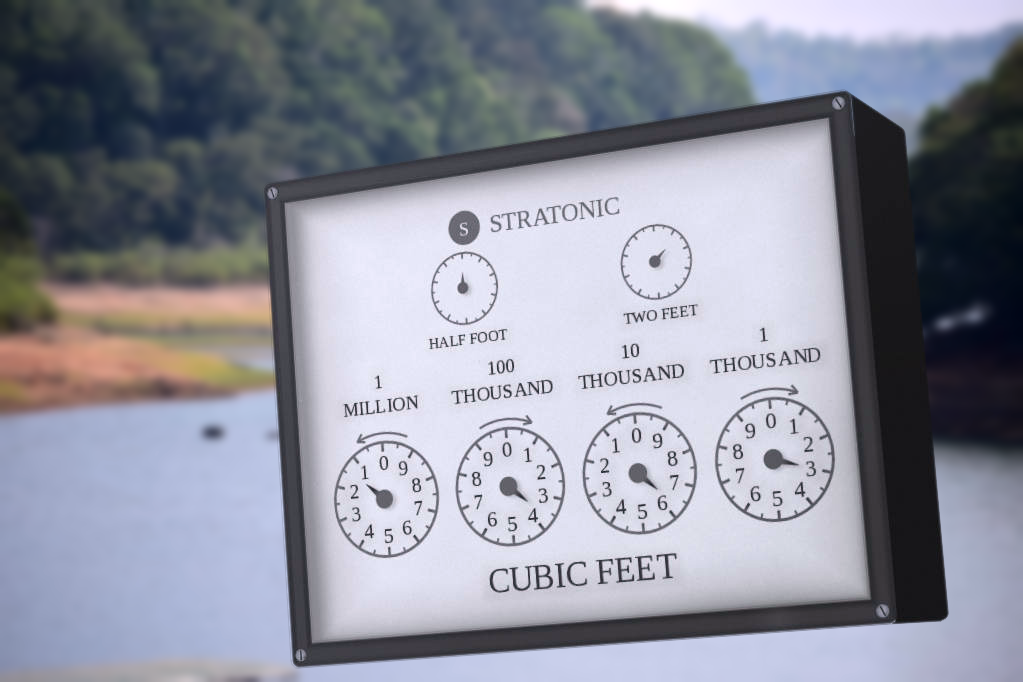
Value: ft³ 136300
